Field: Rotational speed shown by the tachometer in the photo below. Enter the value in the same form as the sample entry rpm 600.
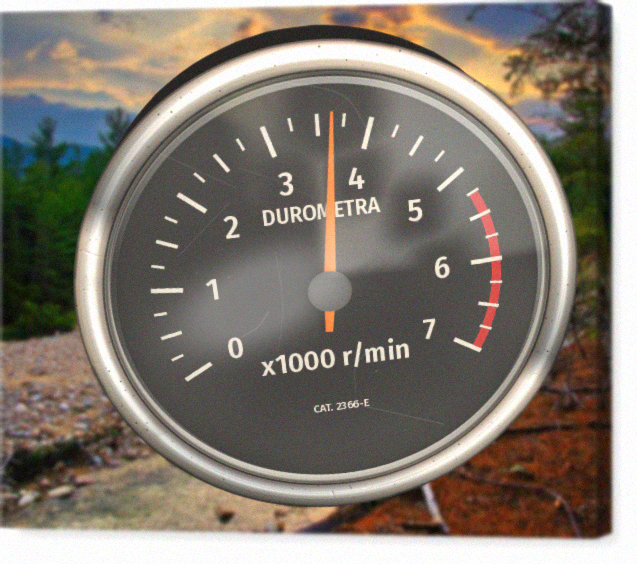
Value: rpm 3625
